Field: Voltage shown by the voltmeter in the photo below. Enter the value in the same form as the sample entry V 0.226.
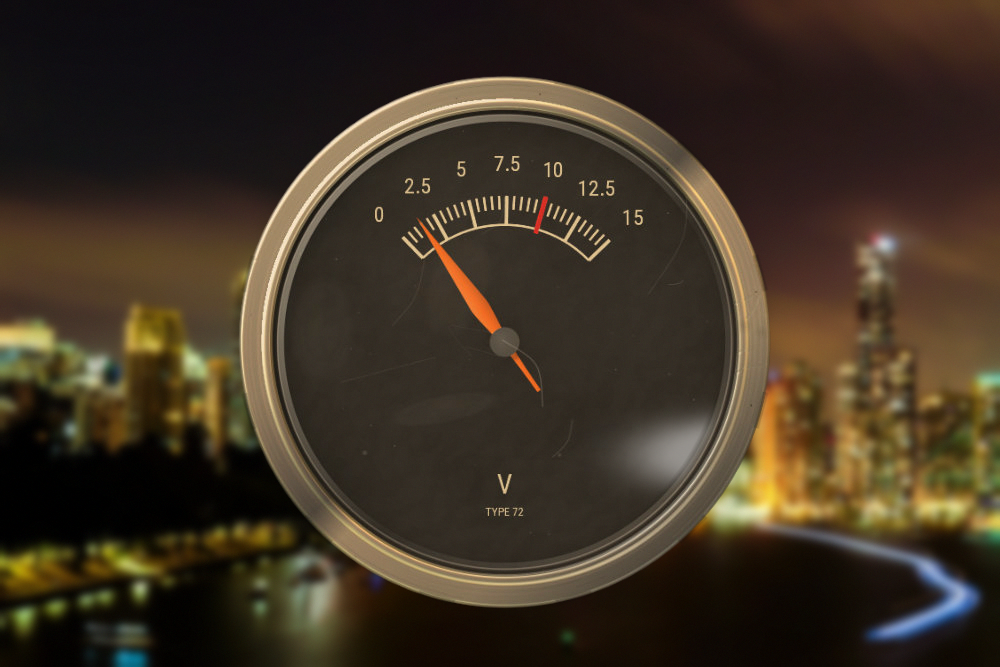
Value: V 1.5
